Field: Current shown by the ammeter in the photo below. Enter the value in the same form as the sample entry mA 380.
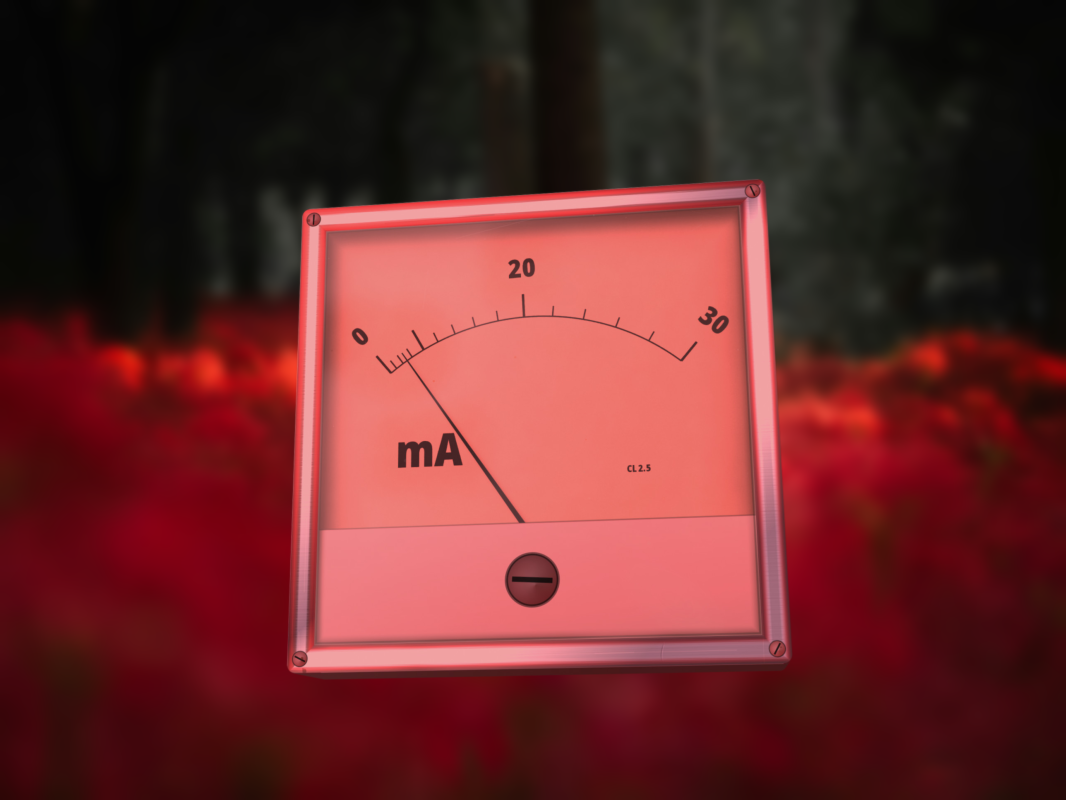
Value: mA 7
